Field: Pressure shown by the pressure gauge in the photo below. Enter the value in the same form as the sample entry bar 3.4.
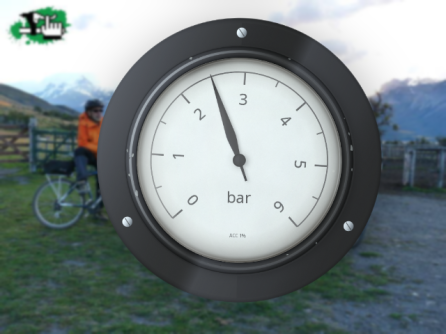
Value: bar 2.5
